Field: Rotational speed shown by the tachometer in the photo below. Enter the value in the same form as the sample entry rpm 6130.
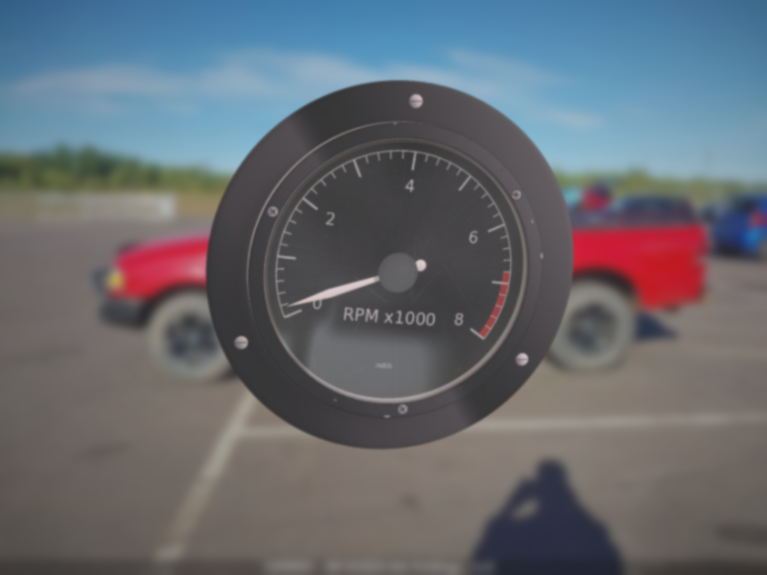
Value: rpm 200
